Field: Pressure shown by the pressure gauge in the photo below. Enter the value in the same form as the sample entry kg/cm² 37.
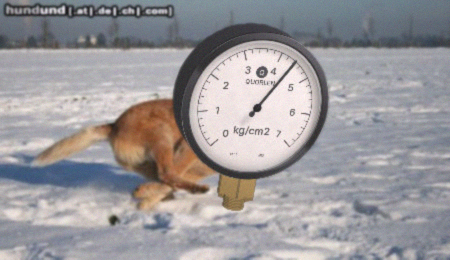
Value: kg/cm² 4.4
